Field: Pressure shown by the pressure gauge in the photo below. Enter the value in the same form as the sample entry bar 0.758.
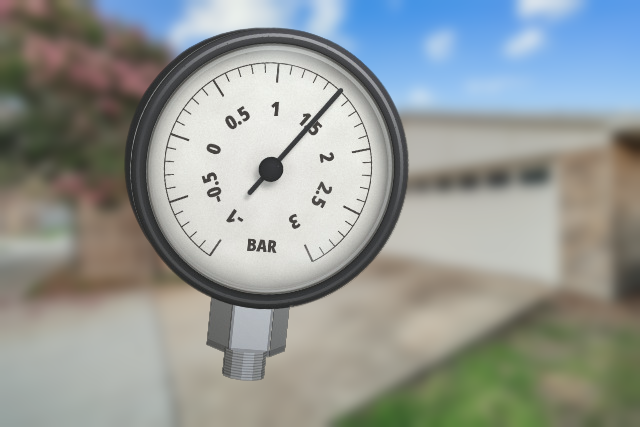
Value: bar 1.5
